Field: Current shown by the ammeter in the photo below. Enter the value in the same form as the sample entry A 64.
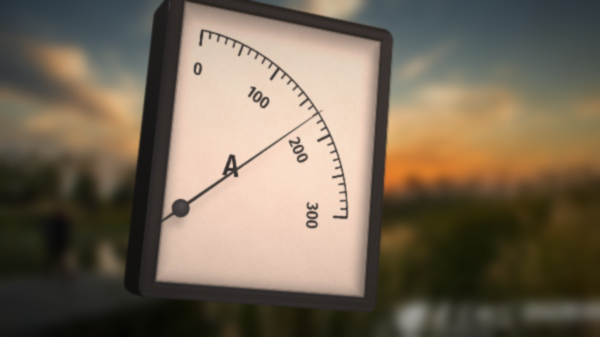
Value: A 170
